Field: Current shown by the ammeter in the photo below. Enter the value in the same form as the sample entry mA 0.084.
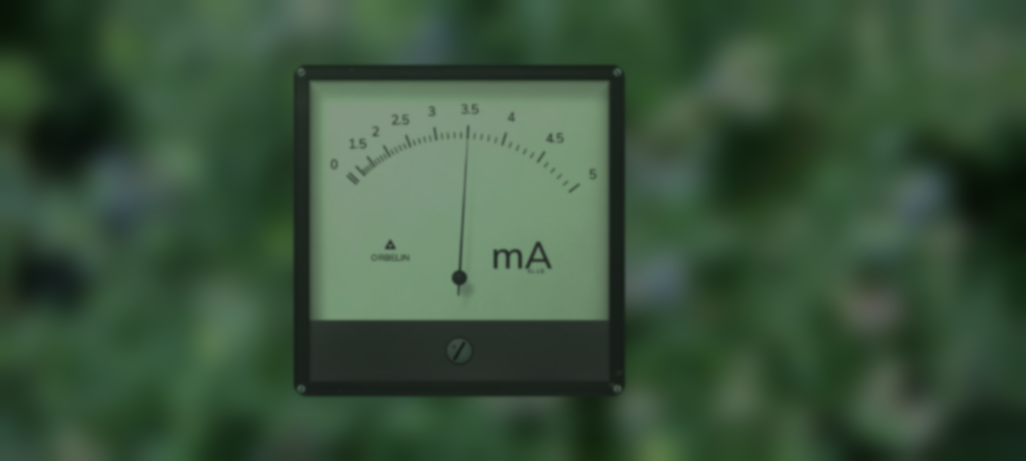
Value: mA 3.5
